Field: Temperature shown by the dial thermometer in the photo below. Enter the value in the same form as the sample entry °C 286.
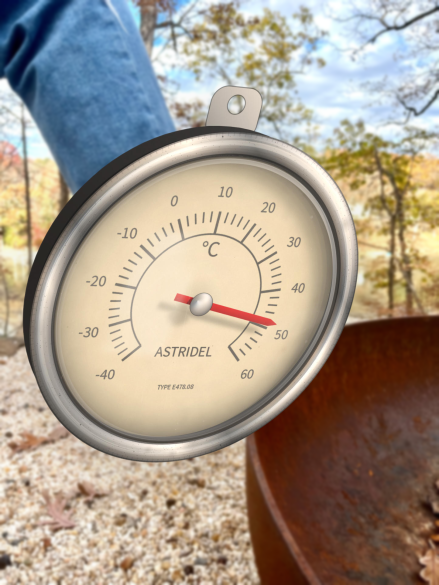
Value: °C 48
